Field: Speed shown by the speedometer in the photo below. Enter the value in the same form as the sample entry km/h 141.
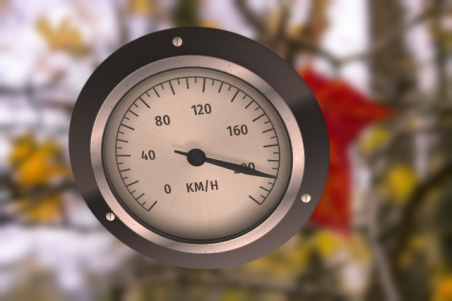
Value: km/h 200
